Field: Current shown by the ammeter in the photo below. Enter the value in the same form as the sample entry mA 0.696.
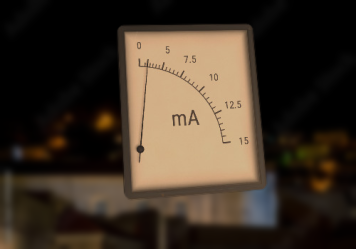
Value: mA 2.5
